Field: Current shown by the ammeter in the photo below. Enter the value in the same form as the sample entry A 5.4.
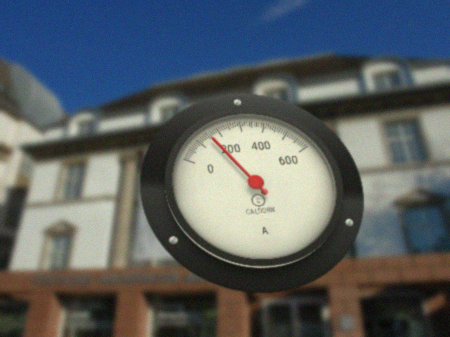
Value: A 150
